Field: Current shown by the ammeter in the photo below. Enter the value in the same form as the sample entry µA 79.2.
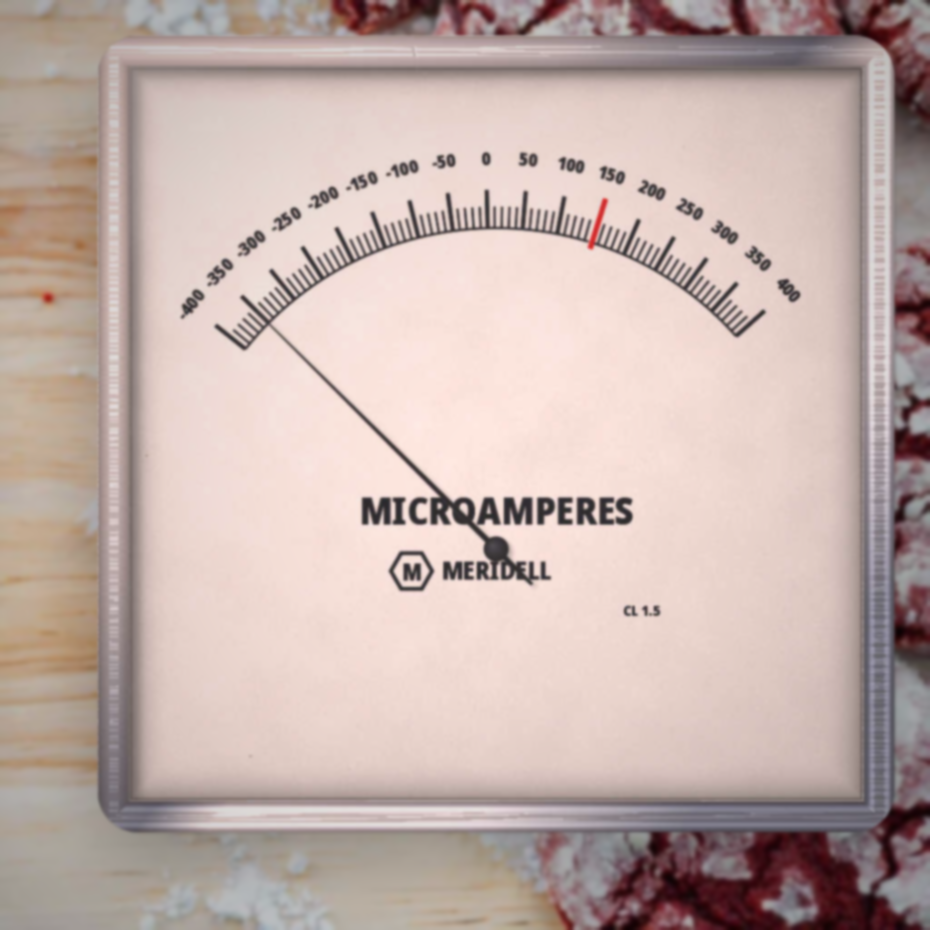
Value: µA -350
